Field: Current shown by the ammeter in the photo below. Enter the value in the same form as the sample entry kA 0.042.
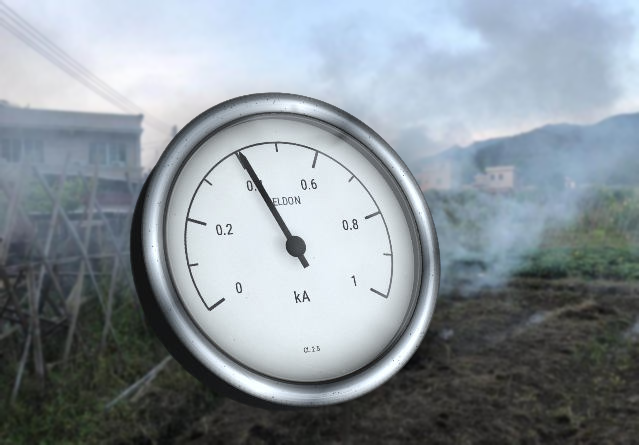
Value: kA 0.4
